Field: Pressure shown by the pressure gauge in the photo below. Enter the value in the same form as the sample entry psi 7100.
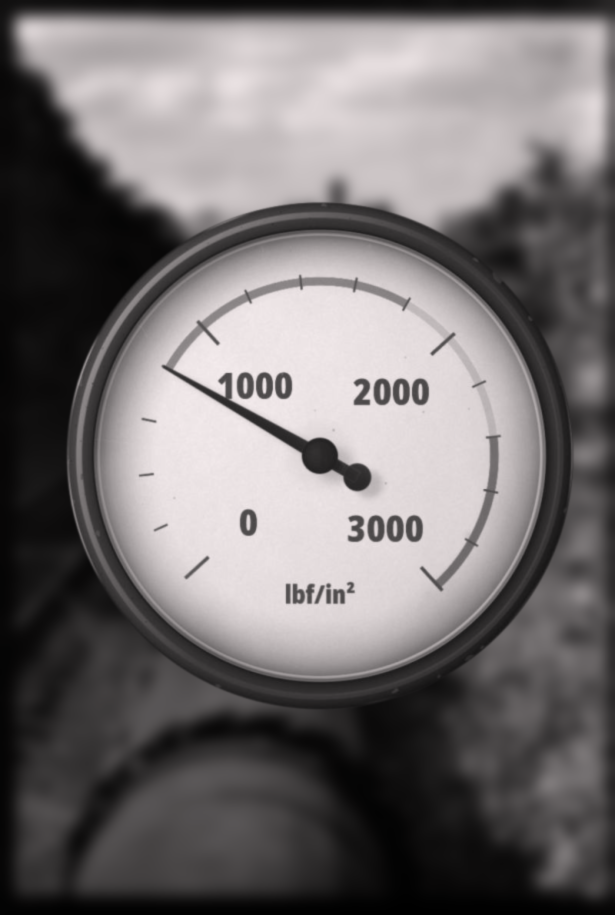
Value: psi 800
